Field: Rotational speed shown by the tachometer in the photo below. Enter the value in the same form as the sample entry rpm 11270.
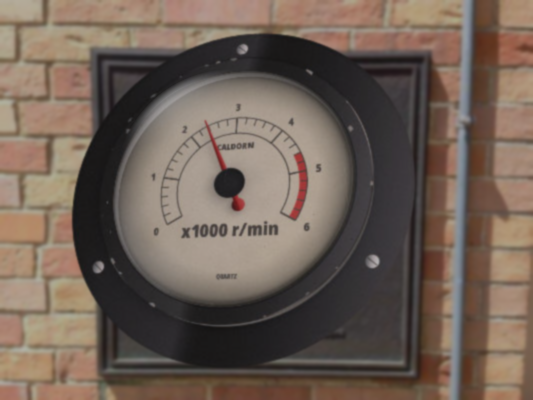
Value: rpm 2400
